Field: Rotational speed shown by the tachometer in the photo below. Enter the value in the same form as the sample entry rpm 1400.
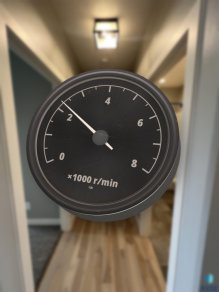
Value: rpm 2250
